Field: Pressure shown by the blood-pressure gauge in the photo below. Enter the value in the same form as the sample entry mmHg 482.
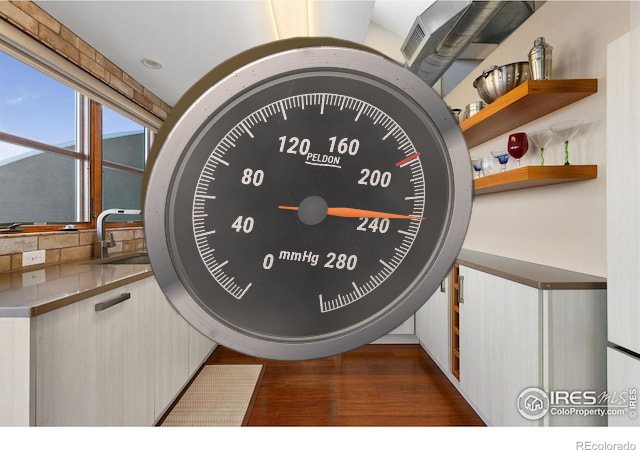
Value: mmHg 230
